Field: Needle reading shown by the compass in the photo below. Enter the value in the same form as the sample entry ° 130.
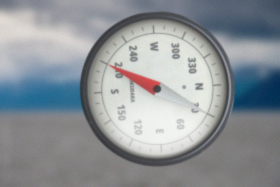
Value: ° 210
